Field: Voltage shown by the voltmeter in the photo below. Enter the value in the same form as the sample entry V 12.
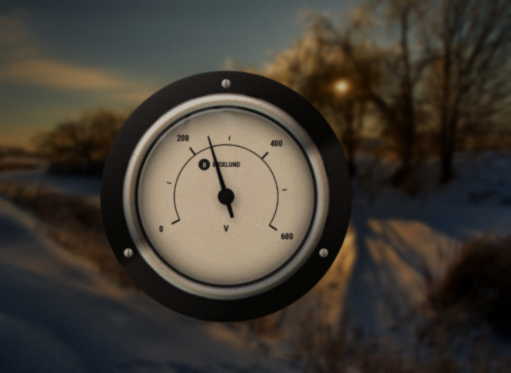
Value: V 250
